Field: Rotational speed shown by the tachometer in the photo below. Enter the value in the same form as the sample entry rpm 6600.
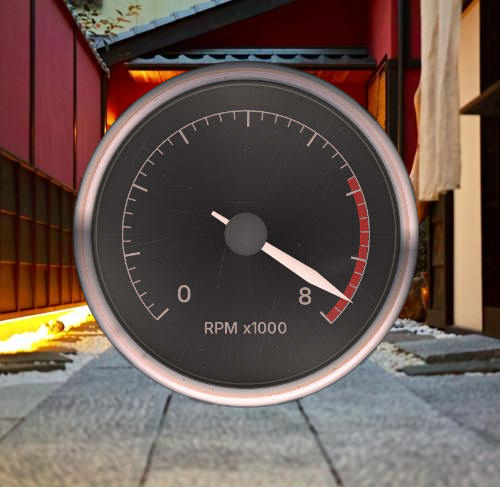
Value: rpm 7600
